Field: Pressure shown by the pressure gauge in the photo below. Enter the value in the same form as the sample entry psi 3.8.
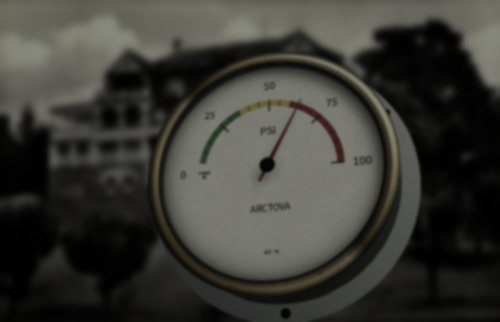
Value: psi 65
